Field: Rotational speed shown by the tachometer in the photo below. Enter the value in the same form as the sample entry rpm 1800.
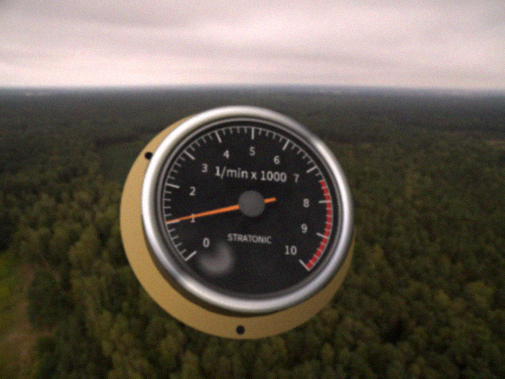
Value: rpm 1000
